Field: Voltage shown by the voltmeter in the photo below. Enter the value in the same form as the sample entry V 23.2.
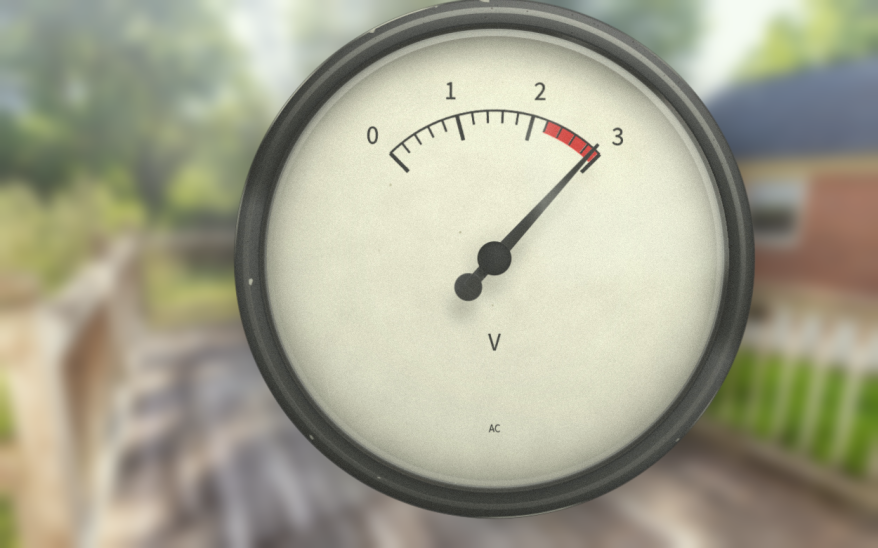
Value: V 2.9
